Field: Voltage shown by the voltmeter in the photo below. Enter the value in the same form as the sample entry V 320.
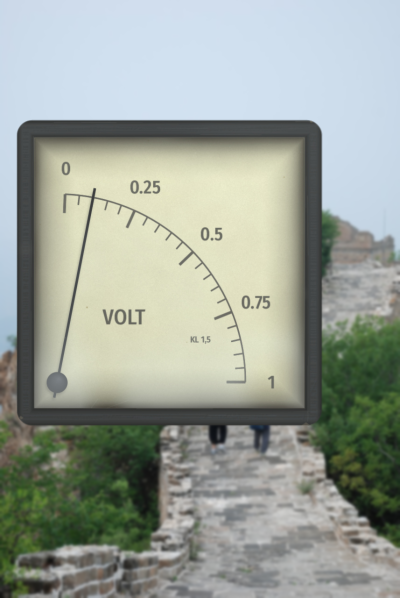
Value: V 0.1
